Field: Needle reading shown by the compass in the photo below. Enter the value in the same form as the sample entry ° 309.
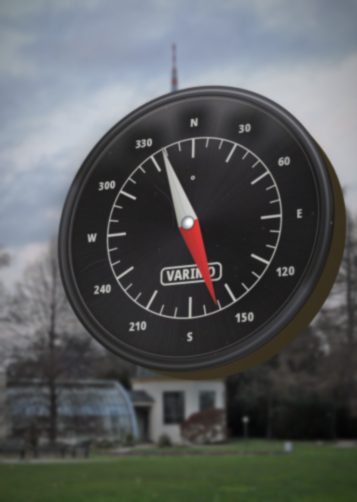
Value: ° 160
